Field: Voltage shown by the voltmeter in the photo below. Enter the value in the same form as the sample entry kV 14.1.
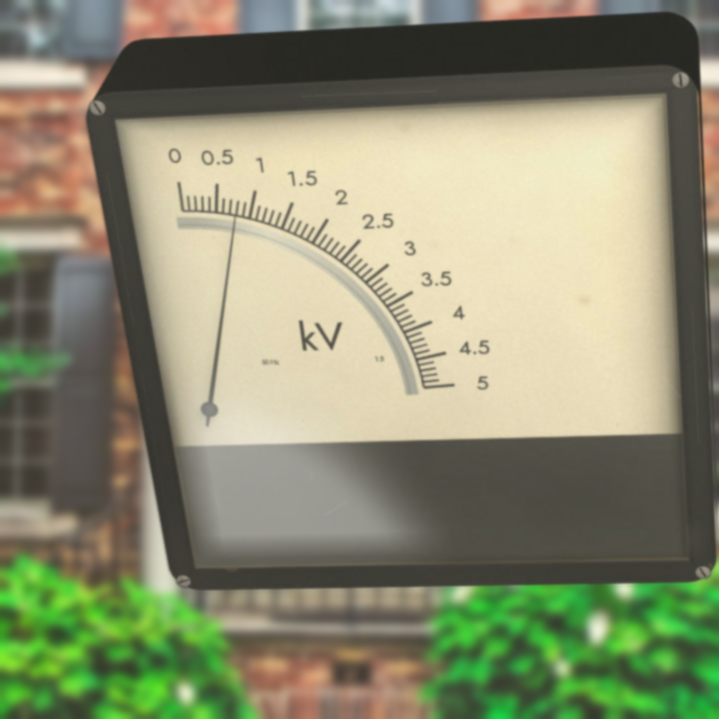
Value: kV 0.8
